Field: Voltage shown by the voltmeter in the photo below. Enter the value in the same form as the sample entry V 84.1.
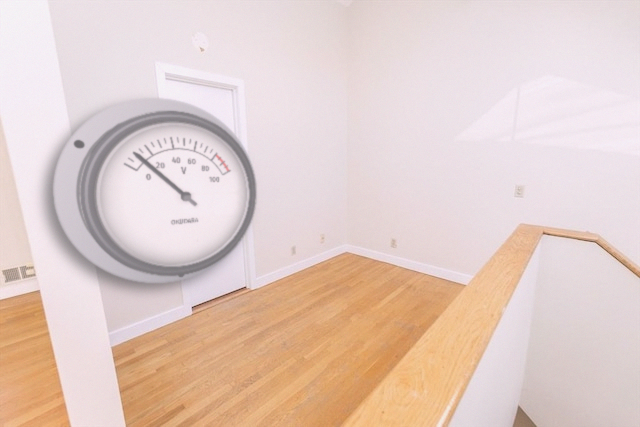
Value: V 10
